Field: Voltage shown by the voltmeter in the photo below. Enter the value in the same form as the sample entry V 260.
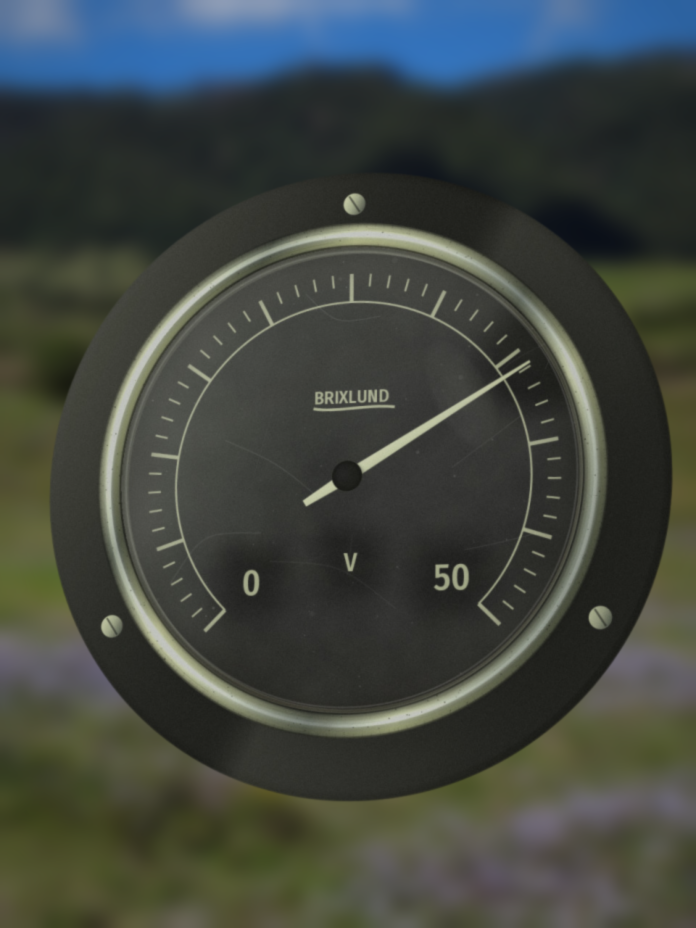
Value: V 36
